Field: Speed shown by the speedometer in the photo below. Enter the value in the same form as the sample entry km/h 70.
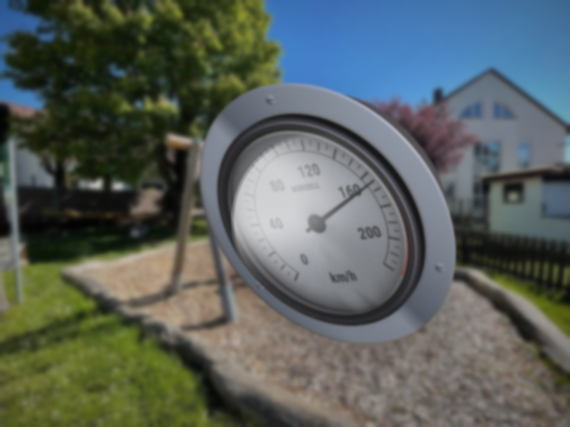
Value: km/h 165
